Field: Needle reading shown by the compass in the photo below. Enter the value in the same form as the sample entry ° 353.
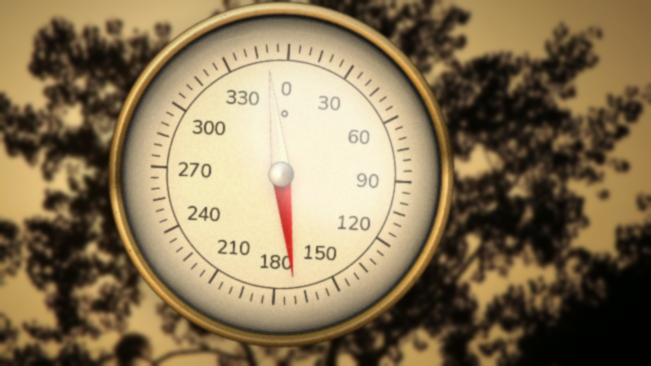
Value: ° 170
